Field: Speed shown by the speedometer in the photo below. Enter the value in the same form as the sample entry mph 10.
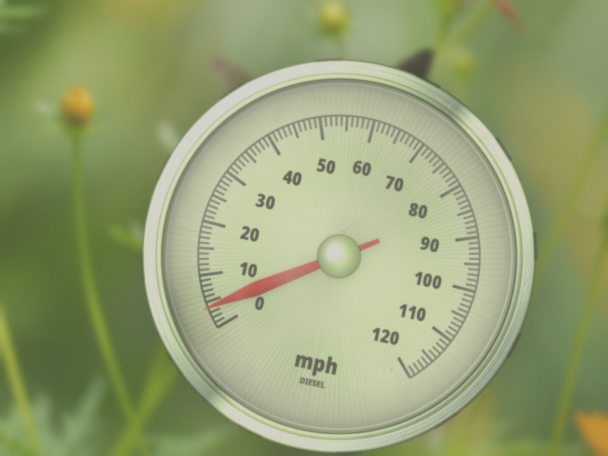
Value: mph 4
